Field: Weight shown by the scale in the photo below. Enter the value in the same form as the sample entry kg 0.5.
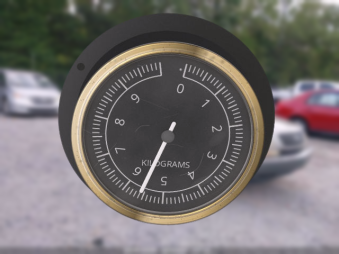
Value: kg 5.6
